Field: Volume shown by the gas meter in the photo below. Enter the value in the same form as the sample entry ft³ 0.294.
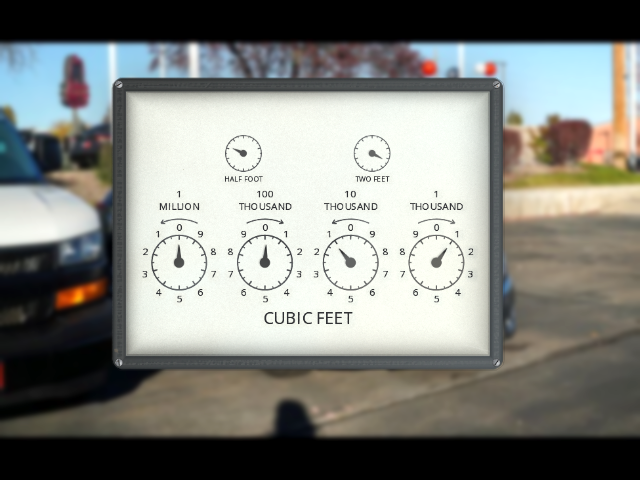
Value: ft³ 1100
